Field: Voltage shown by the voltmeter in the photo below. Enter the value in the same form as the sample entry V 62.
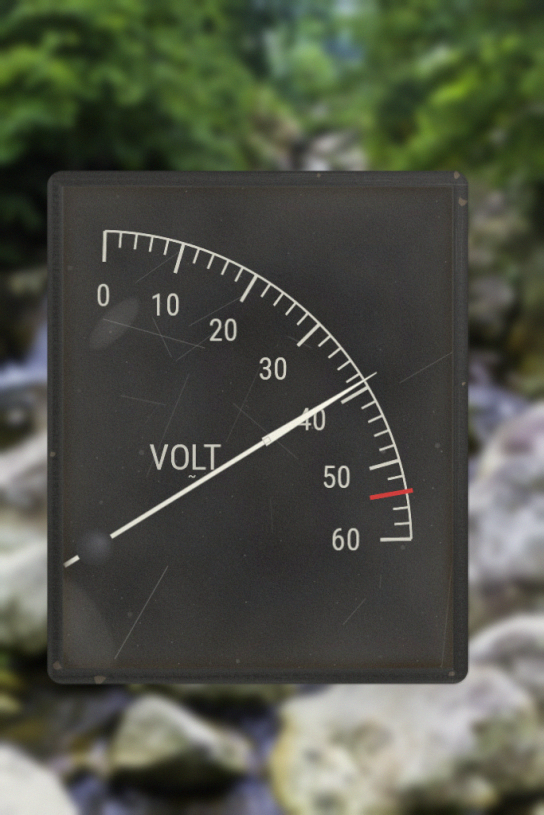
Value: V 39
